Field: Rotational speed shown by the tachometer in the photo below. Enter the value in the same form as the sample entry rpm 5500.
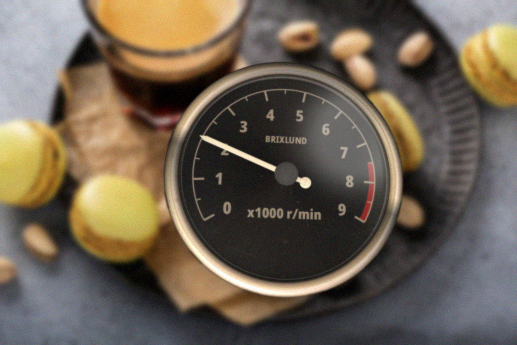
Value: rpm 2000
